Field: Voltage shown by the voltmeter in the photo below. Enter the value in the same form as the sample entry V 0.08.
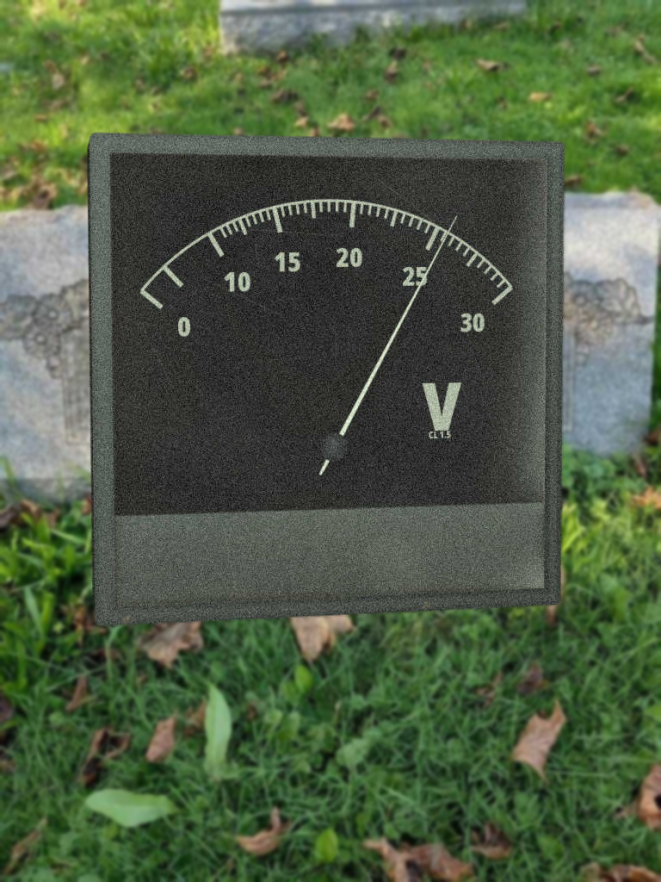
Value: V 25.5
